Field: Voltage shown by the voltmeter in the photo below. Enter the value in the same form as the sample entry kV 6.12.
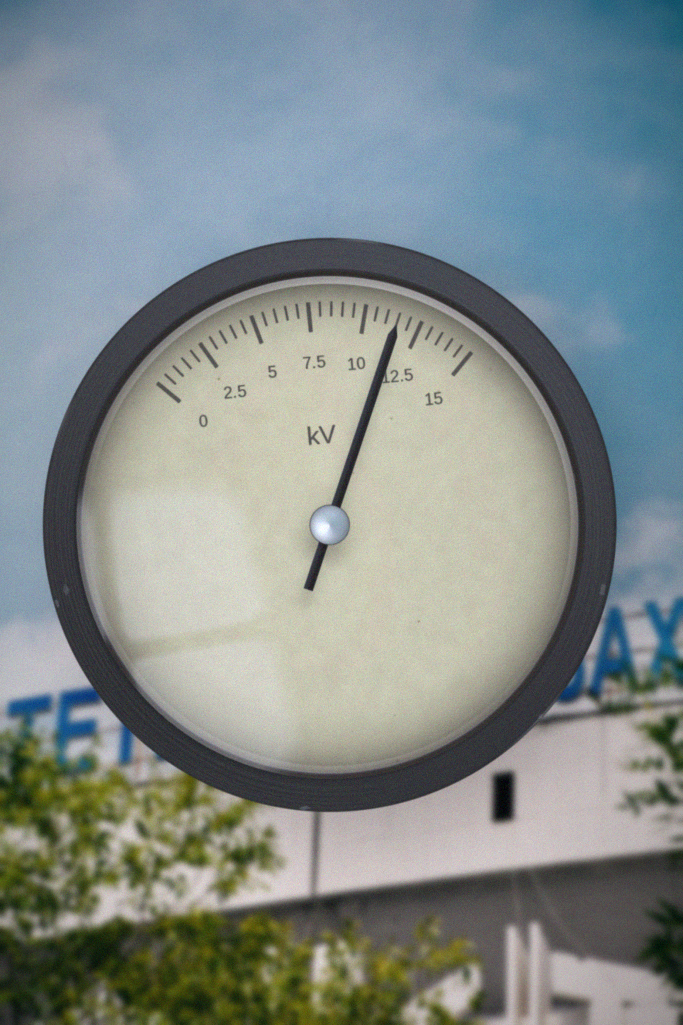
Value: kV 11.5
